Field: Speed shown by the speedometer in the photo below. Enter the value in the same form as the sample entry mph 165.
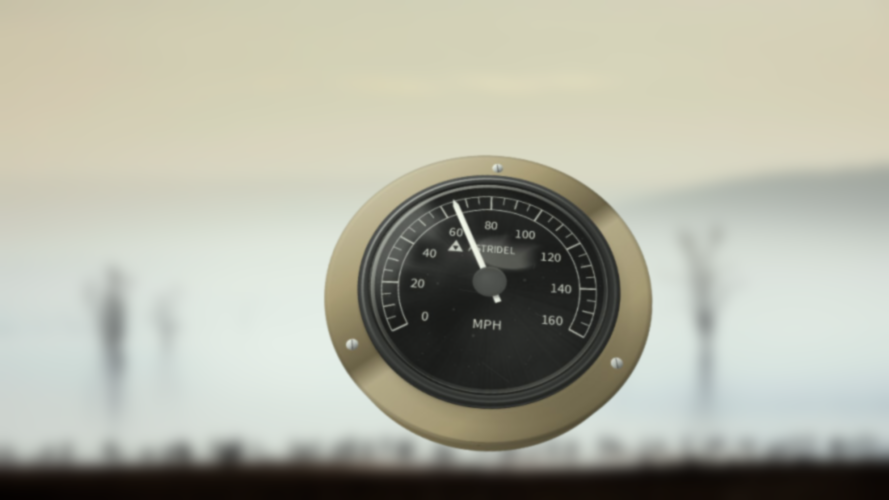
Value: mph 65
